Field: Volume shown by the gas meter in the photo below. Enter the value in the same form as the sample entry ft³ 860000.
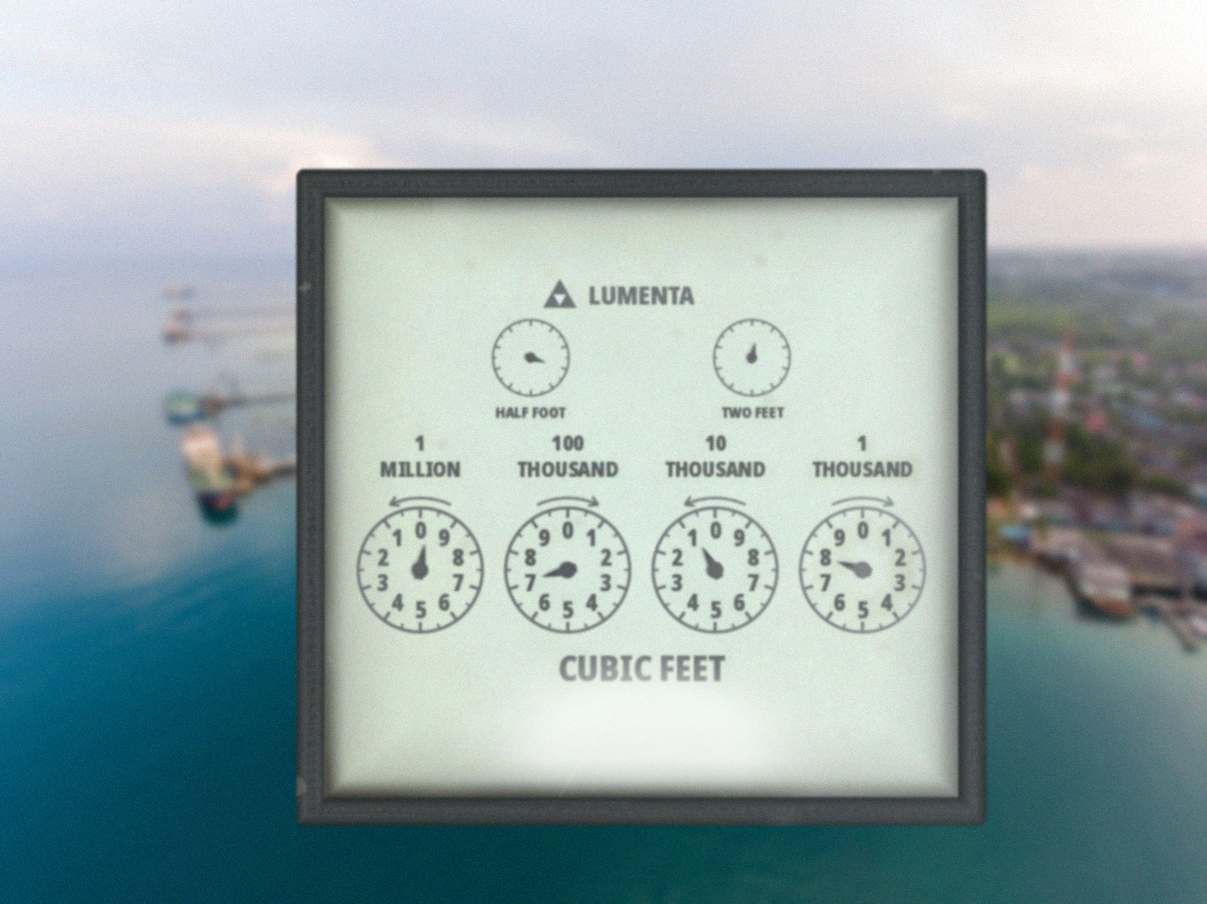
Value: ft³ 970800
